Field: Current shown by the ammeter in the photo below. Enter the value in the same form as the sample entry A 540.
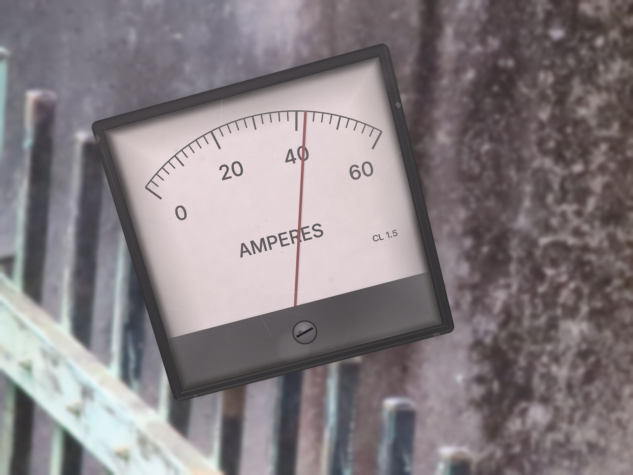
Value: A 42
